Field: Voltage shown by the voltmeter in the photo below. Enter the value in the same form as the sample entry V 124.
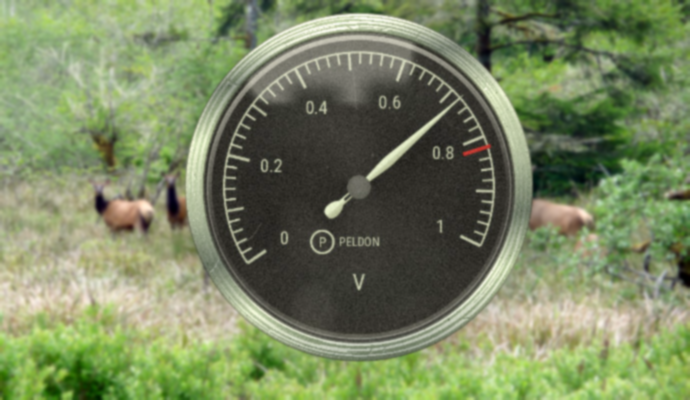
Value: V 0.72
